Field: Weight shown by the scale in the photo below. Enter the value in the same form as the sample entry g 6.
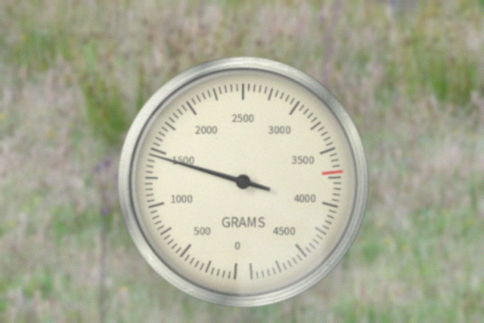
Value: g 1450
